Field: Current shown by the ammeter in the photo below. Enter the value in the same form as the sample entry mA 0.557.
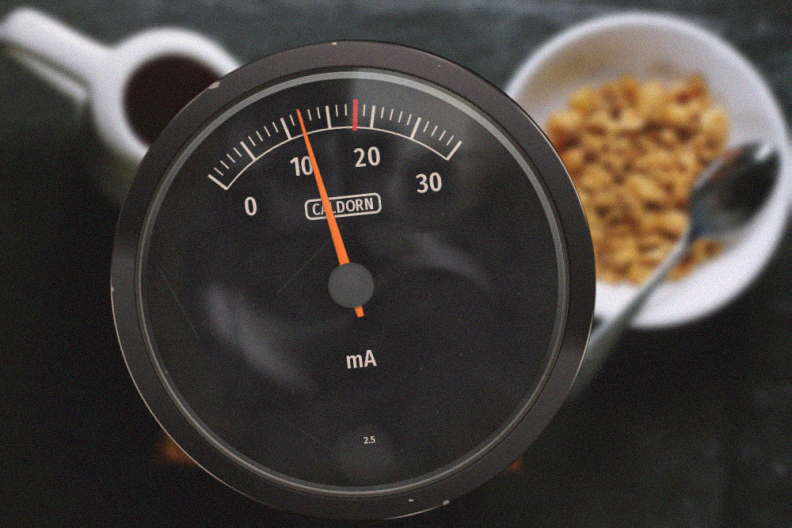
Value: mA 12
